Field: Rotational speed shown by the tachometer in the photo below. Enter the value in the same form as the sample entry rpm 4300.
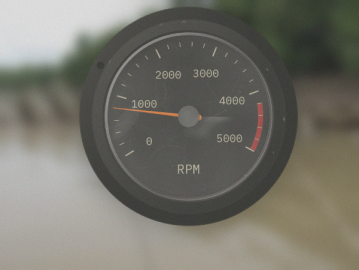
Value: rpm 800
